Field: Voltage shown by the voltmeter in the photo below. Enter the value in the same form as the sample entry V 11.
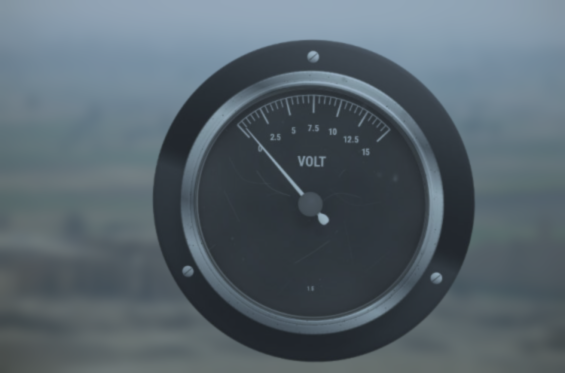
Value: V 0.5
